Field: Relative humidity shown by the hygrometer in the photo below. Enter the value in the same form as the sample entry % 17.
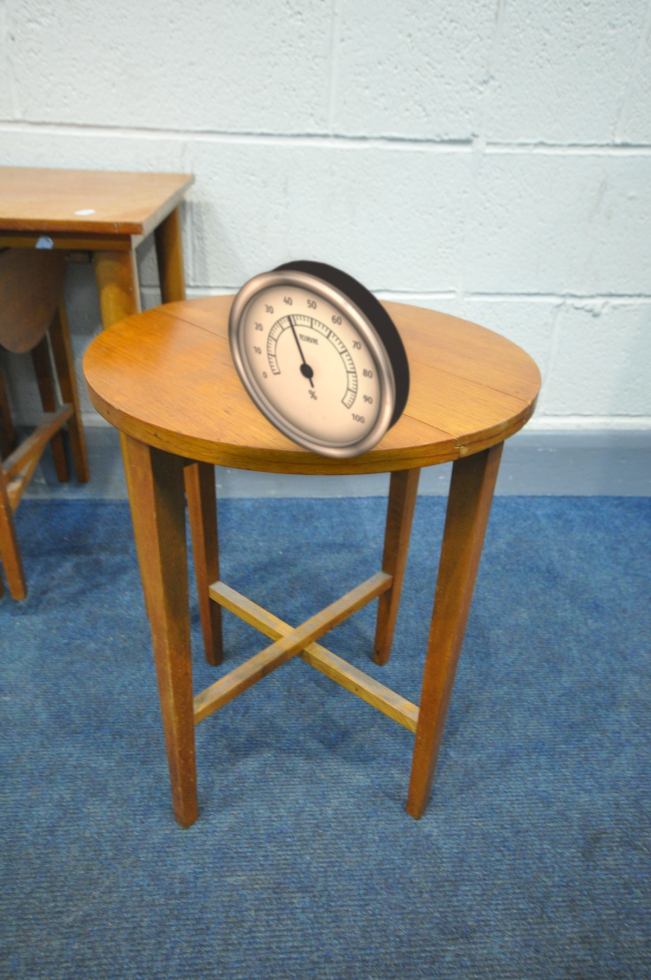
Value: % 40
